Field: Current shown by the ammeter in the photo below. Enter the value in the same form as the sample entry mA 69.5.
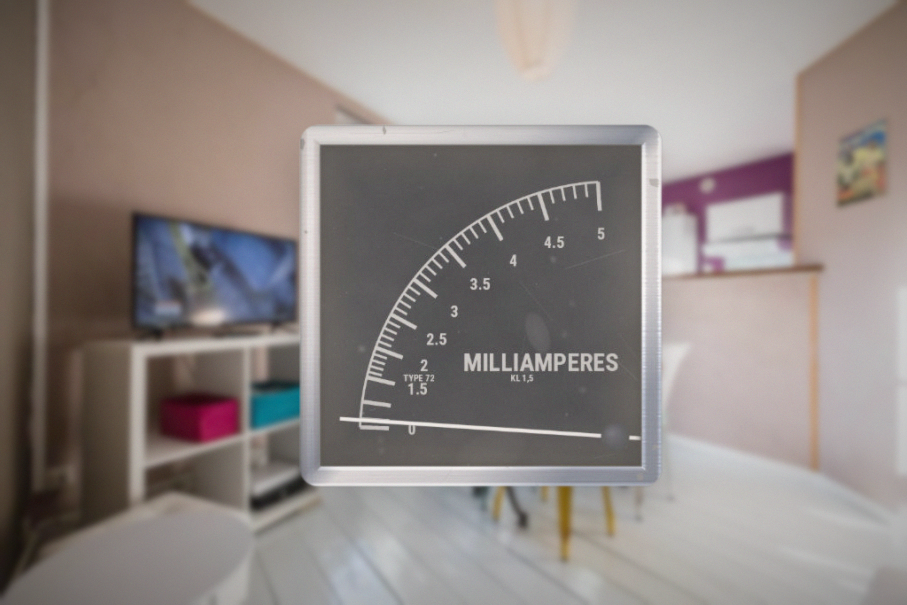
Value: mA 0.5
